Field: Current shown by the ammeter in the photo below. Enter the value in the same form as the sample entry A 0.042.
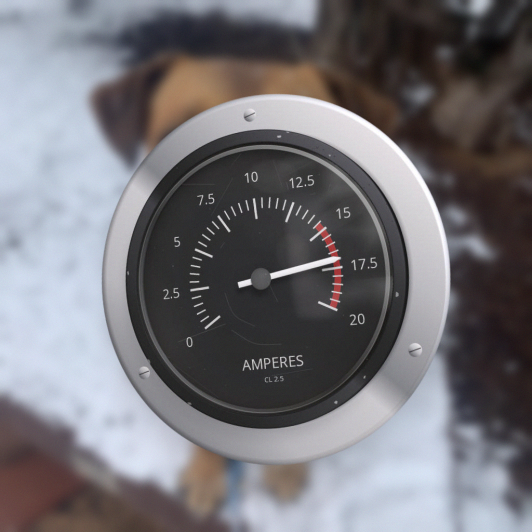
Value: A 17
